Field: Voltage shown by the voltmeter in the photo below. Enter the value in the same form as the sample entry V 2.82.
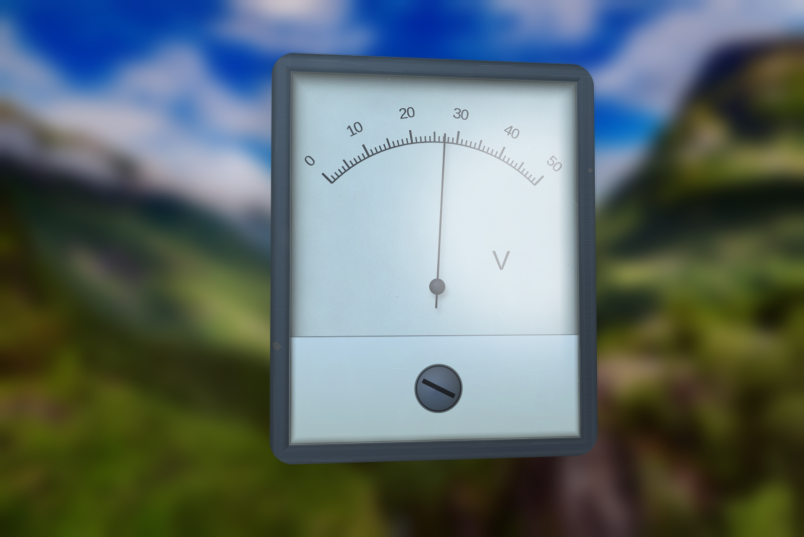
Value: V 27
